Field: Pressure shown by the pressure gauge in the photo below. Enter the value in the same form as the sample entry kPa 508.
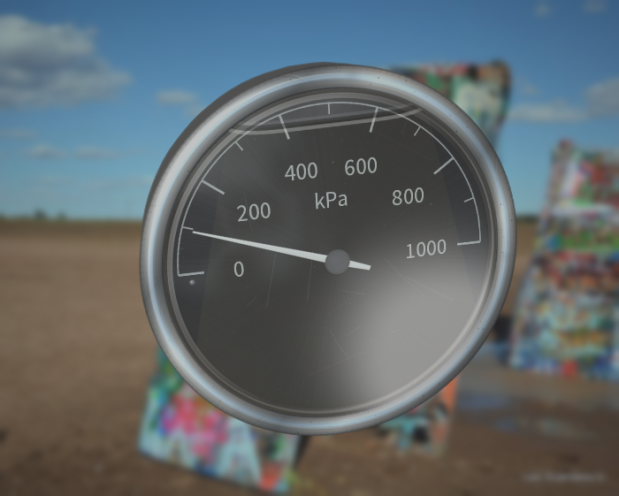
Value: kPa 100
